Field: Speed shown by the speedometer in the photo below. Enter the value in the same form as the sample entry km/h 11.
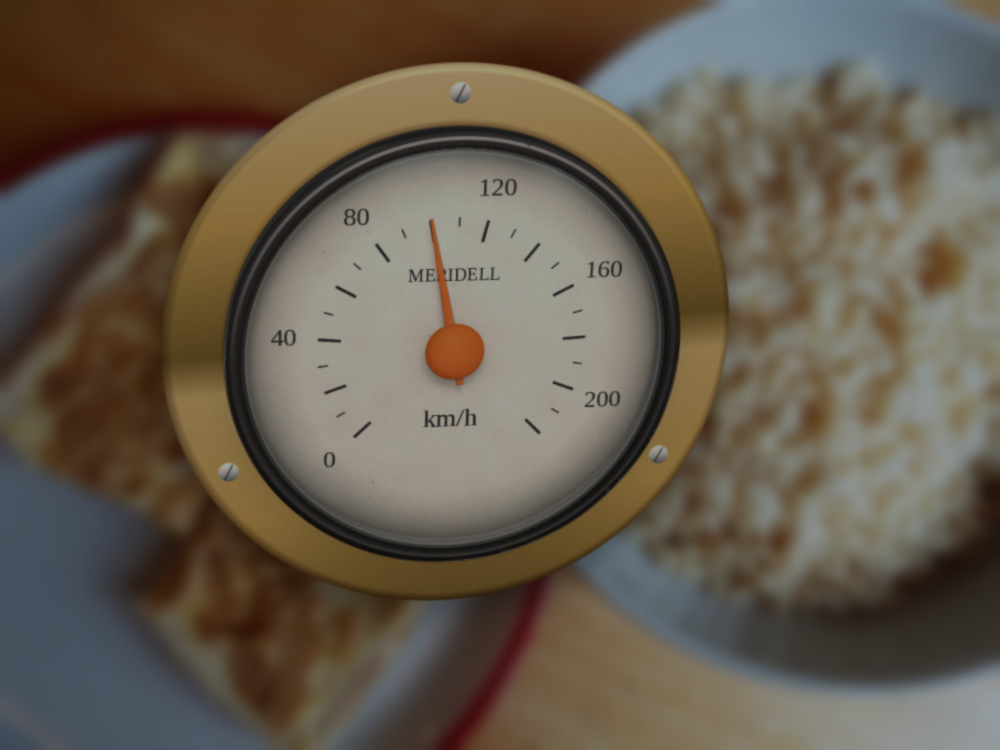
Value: km/h 100
